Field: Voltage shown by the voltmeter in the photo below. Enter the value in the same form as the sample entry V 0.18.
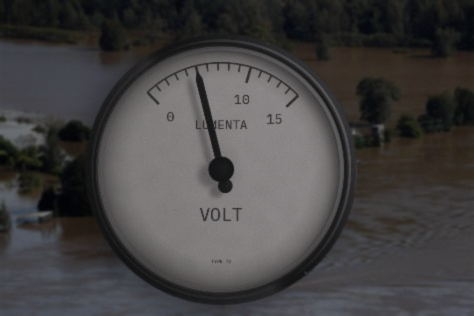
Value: V 5
